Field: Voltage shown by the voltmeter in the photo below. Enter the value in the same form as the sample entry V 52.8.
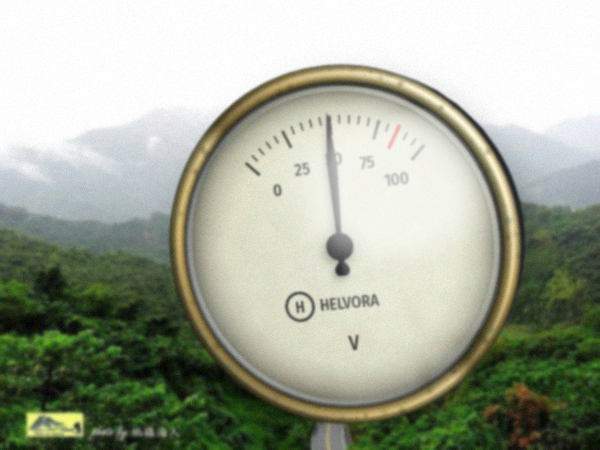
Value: V 50
